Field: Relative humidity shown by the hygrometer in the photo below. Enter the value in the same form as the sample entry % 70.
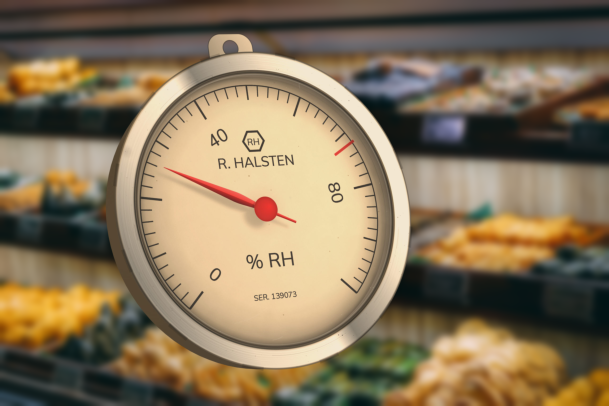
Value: % 26
